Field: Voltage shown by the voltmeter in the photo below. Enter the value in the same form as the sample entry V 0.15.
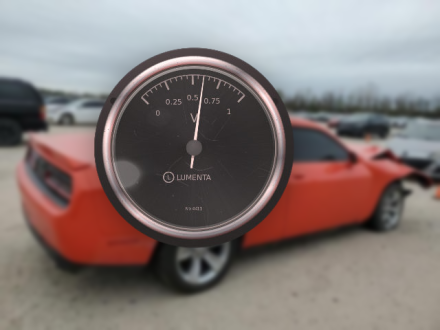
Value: V 0.6
